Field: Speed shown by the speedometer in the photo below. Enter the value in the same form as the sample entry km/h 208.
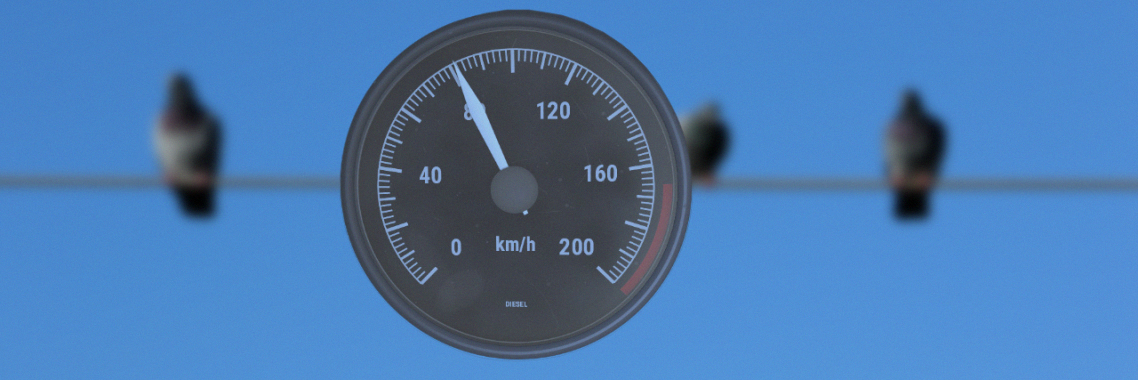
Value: km/h 82
